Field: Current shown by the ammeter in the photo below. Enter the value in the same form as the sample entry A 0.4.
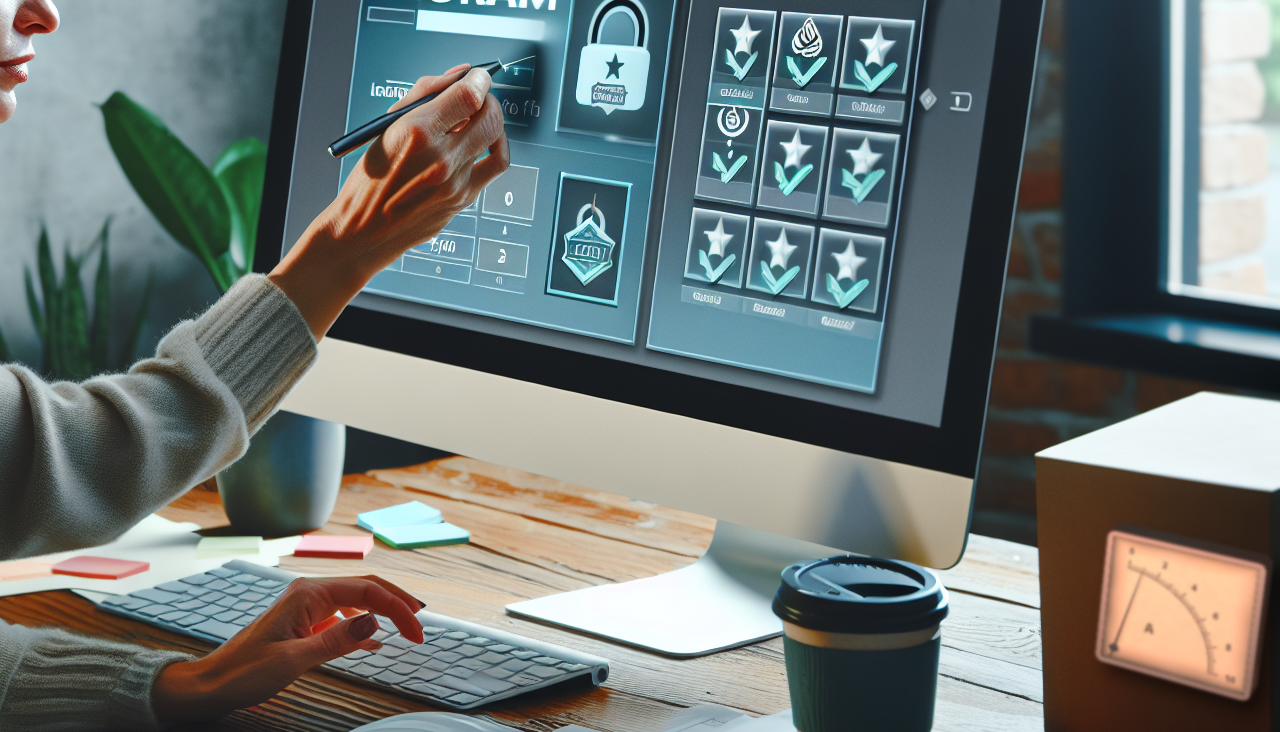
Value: A 1
